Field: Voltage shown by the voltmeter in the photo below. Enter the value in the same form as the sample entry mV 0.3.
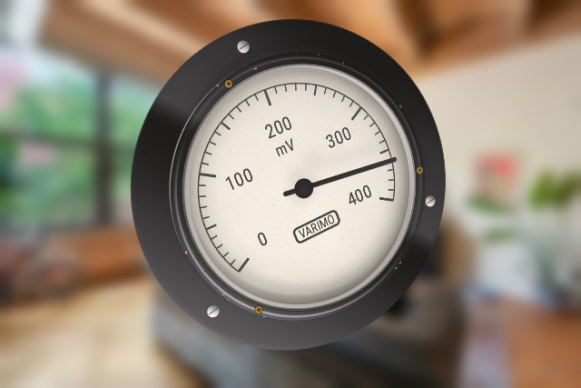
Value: mV 360
